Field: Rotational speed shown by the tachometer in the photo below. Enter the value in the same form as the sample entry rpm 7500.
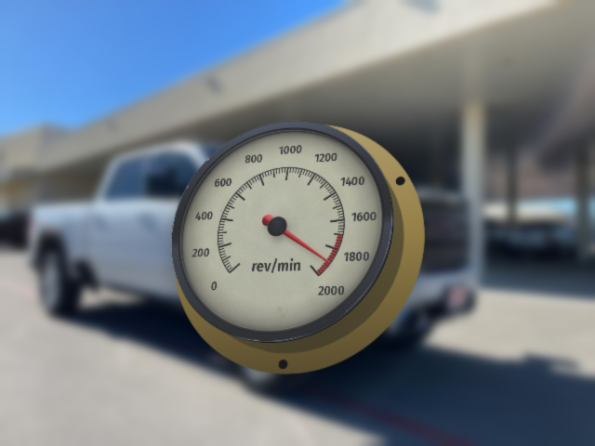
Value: rpm 1900
